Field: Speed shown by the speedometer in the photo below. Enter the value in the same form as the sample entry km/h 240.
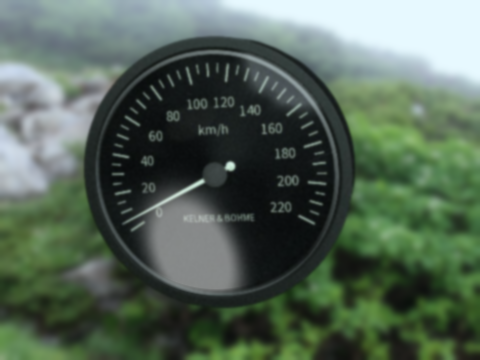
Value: km/h 5
